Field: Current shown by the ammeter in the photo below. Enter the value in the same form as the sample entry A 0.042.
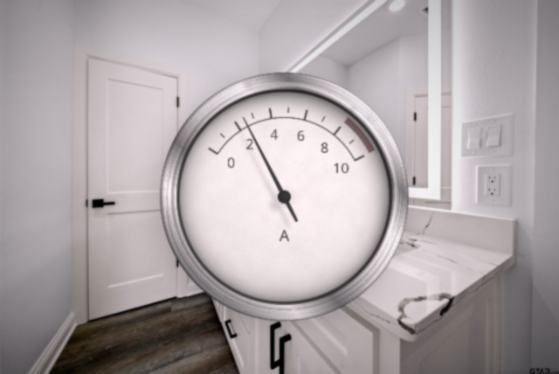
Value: A 2.5
